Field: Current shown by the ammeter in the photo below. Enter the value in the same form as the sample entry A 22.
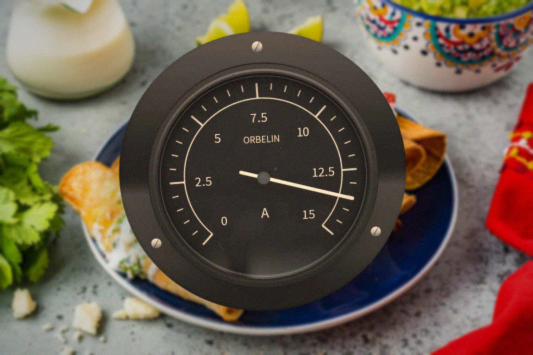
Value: A 13.5
